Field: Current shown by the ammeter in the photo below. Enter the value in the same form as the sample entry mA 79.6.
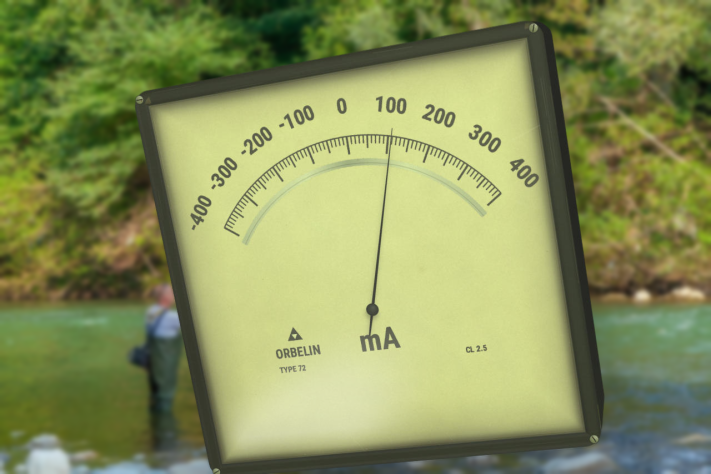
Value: mA 110
